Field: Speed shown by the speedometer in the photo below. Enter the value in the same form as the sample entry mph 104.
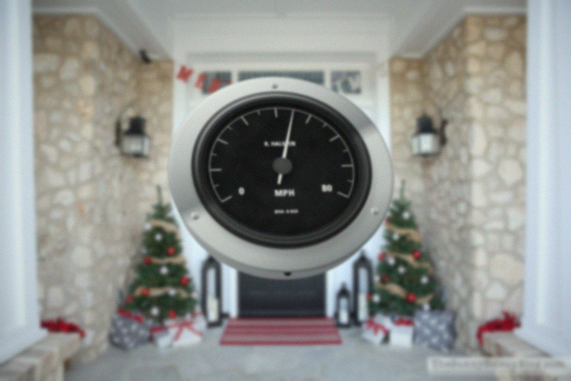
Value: mph 45
